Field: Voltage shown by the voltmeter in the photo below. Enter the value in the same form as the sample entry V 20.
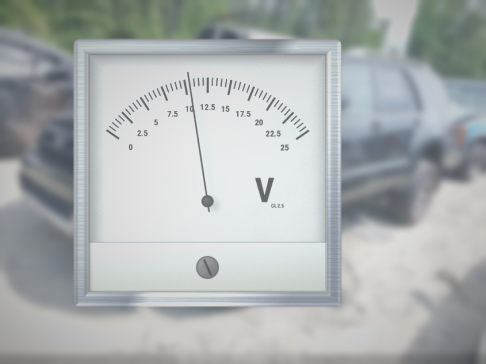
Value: V 10.5
